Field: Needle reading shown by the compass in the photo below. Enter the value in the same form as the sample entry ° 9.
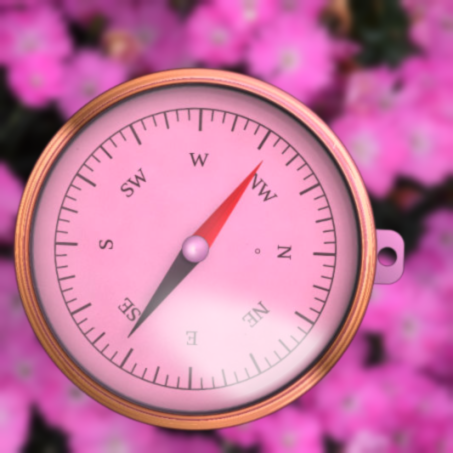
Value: ° 305
